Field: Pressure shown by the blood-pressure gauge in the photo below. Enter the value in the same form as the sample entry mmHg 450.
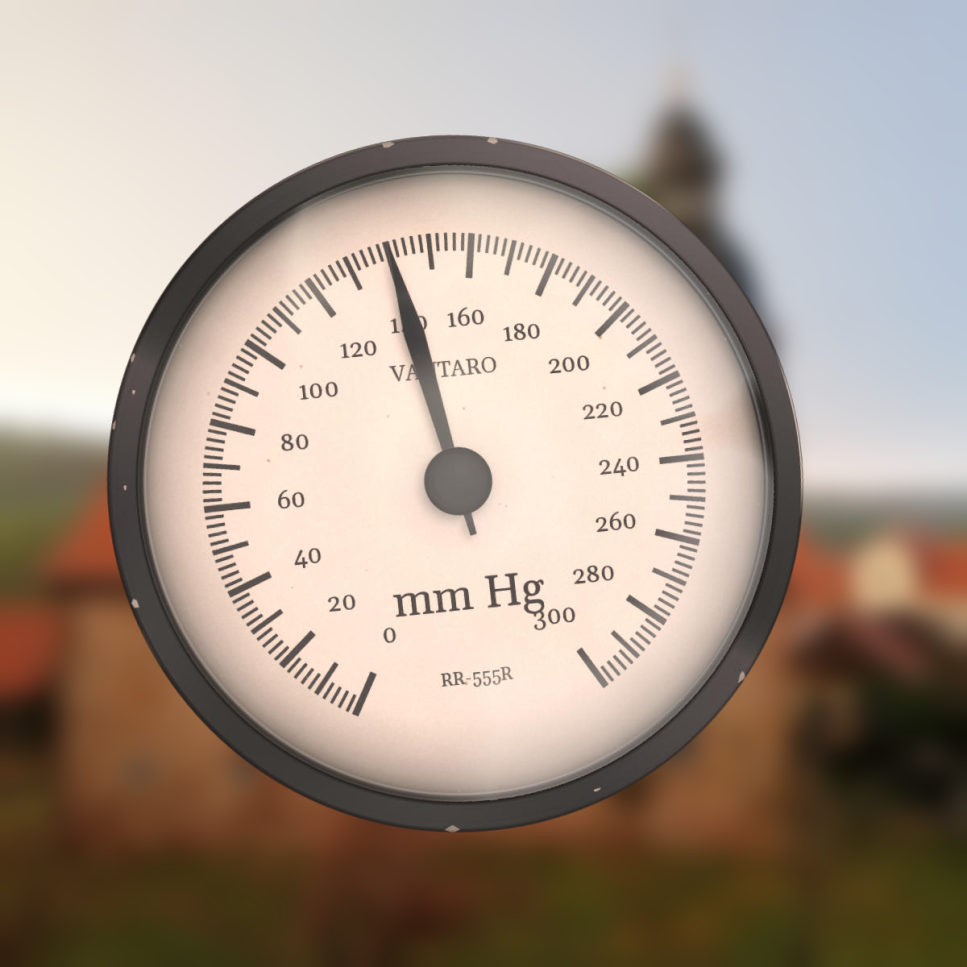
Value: mmHg 140
